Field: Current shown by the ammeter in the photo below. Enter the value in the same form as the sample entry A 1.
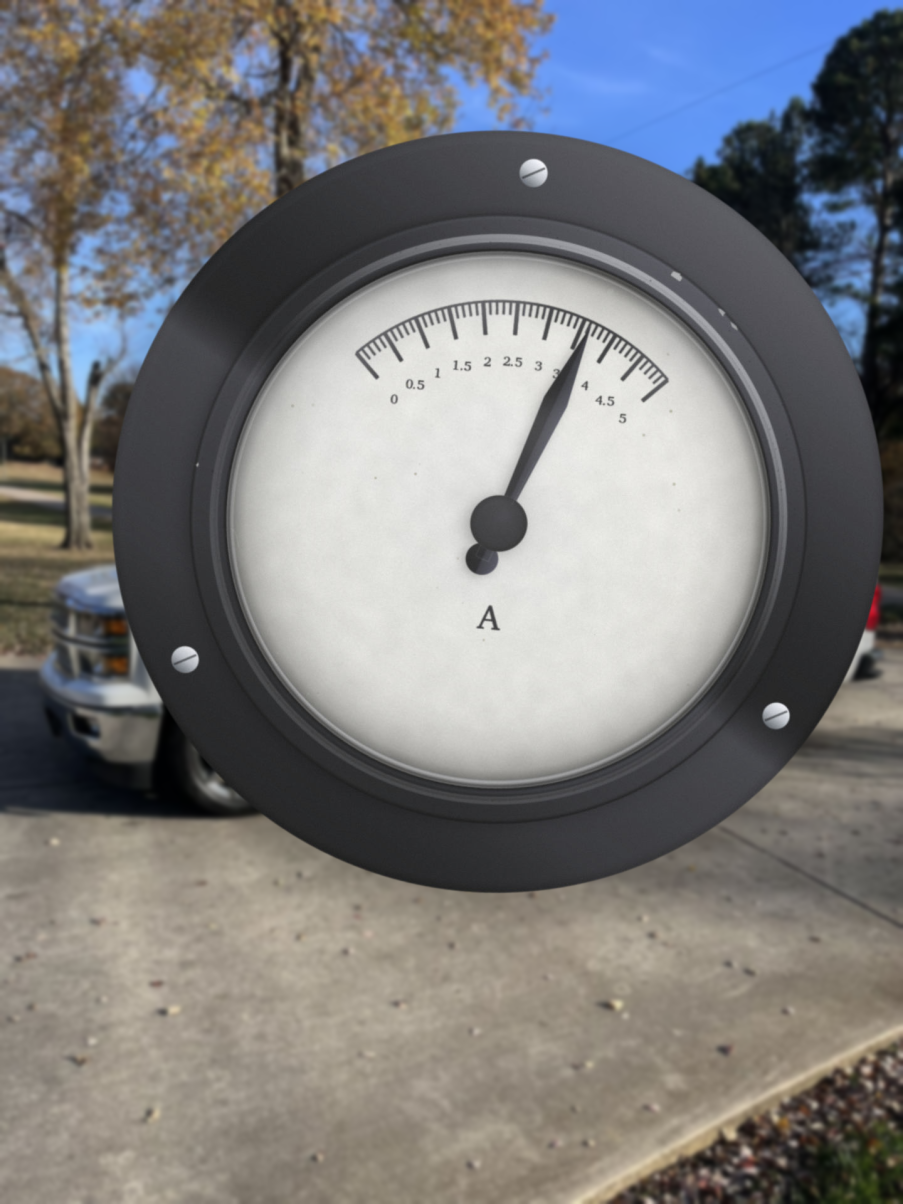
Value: A 3.6
